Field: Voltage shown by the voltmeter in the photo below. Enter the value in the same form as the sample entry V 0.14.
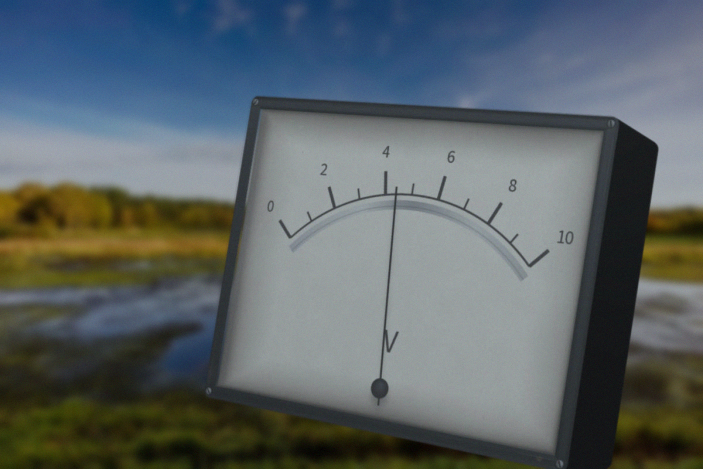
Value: V 4.5
